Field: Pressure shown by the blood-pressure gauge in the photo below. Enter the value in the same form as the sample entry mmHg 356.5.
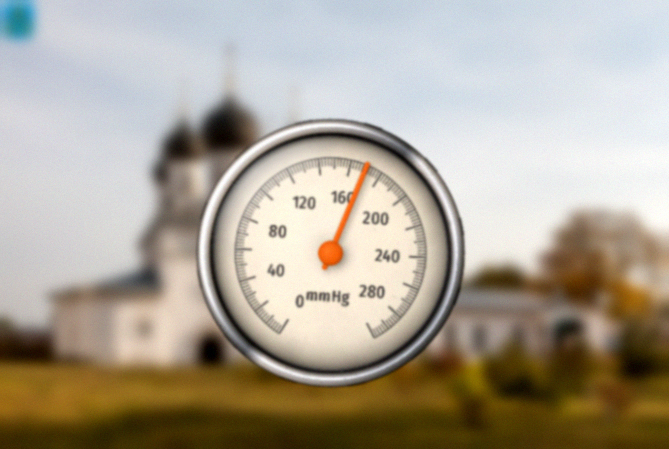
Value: mmHg 170
